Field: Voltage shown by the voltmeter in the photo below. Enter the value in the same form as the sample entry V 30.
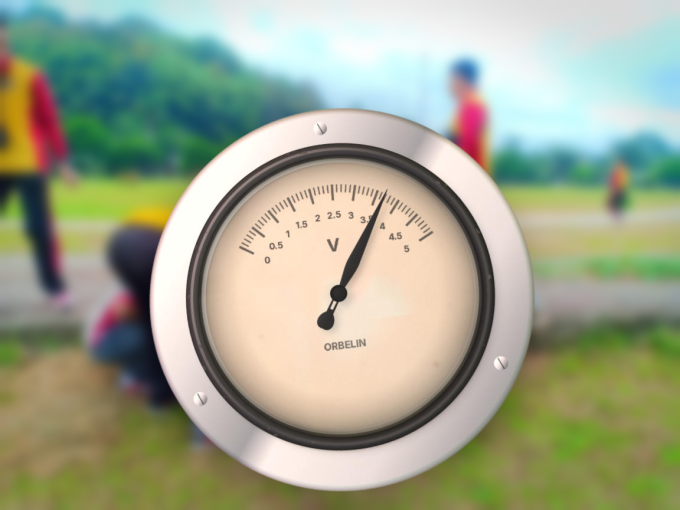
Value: V 3.7
